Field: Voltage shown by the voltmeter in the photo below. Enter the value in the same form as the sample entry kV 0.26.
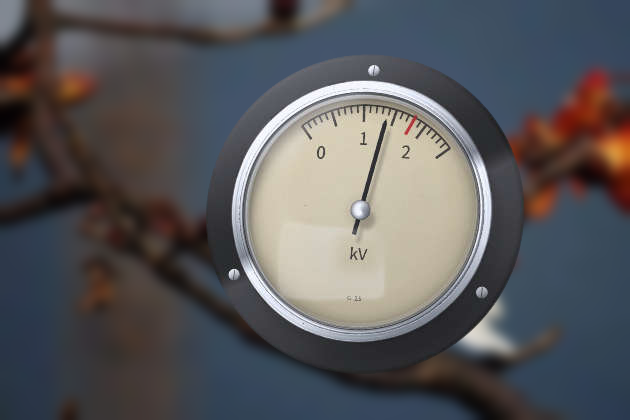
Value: kV 1.4
